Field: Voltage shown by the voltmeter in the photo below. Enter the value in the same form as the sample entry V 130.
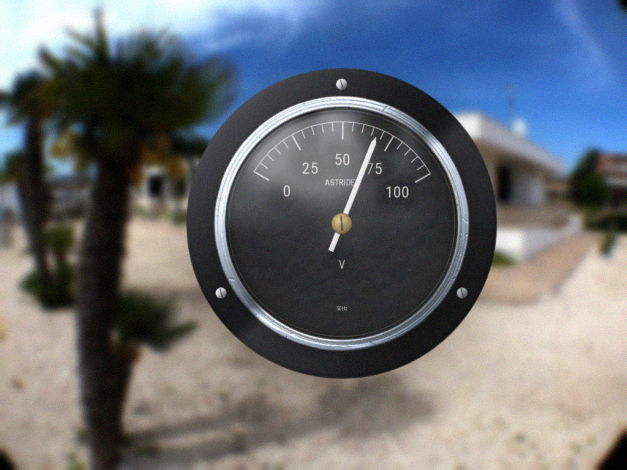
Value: V 67.5
